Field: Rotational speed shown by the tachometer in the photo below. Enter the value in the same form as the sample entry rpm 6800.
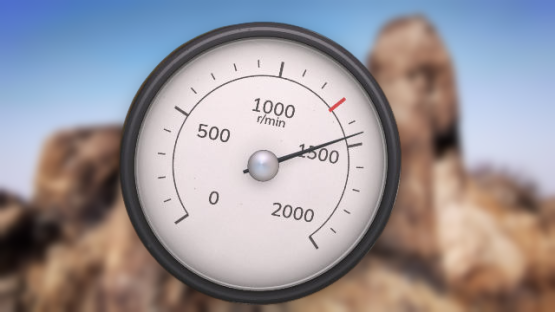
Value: rpm 1450
